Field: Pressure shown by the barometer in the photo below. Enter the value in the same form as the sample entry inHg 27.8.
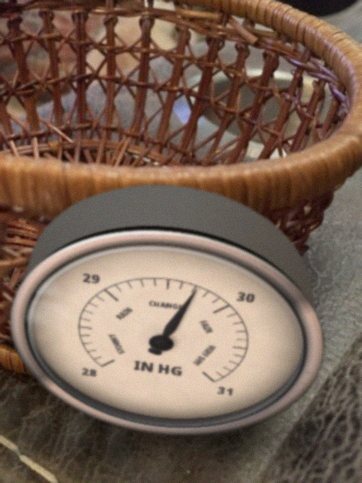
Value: inHg 29.7
